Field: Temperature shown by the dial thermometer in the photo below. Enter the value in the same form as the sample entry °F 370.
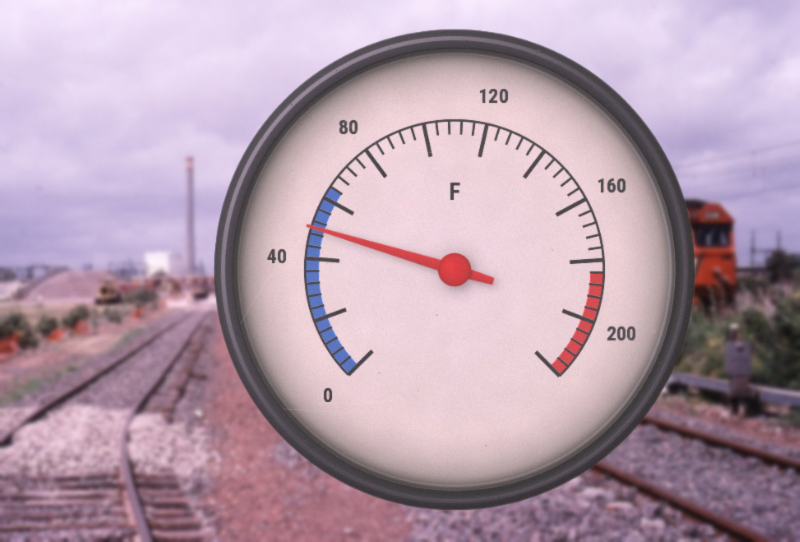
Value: °F 50
